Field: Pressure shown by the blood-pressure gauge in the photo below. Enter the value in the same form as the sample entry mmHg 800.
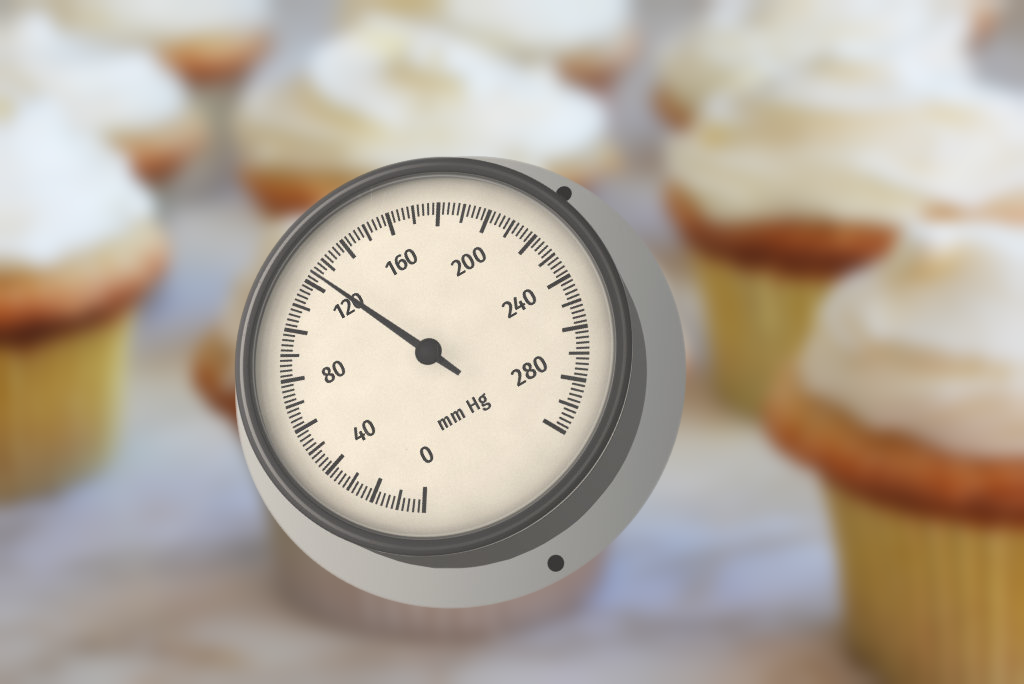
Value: mmHg 124
